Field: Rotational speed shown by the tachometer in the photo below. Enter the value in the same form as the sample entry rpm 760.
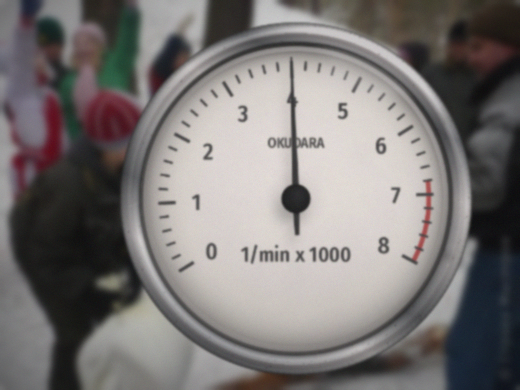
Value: rpm 4000
